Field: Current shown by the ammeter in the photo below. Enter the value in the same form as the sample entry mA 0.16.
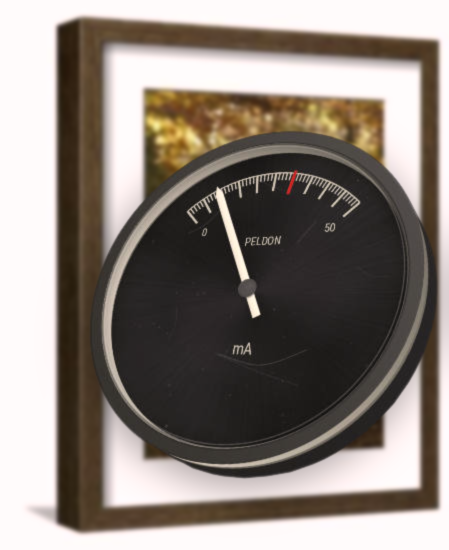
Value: mA 10
